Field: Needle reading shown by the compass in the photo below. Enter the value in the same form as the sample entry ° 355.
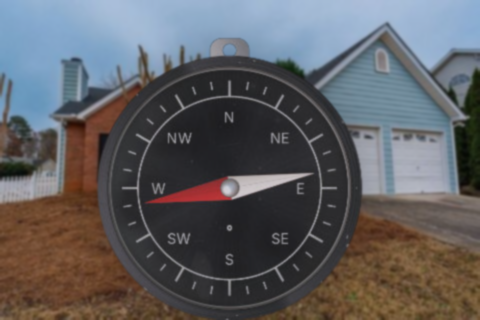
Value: ° 260
